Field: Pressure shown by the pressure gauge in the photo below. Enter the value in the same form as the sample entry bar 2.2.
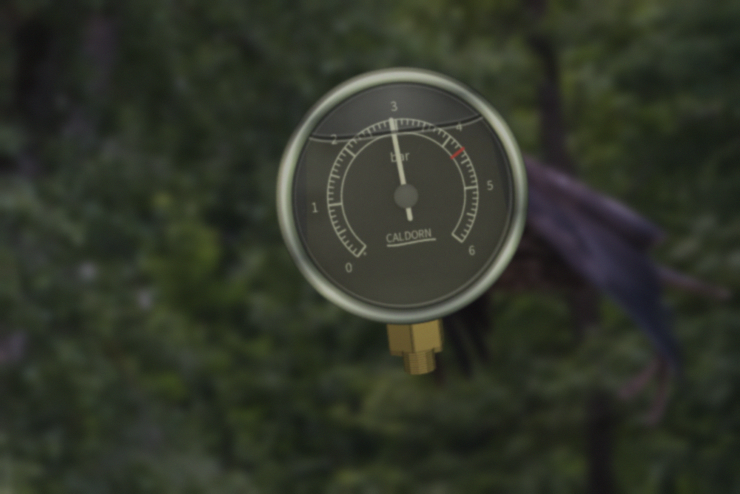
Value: bar 2.9
